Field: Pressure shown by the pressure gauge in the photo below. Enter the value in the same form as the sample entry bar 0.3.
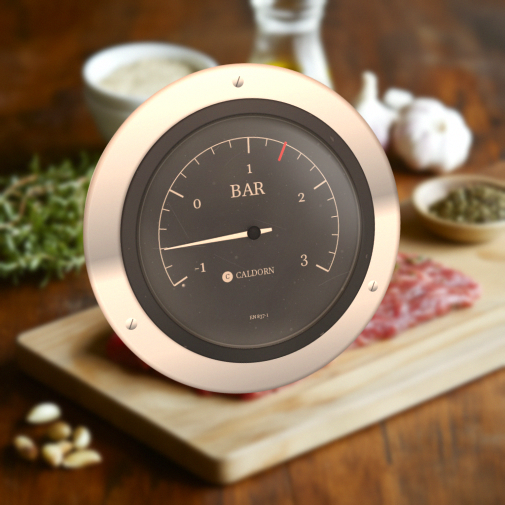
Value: bar -0.6
